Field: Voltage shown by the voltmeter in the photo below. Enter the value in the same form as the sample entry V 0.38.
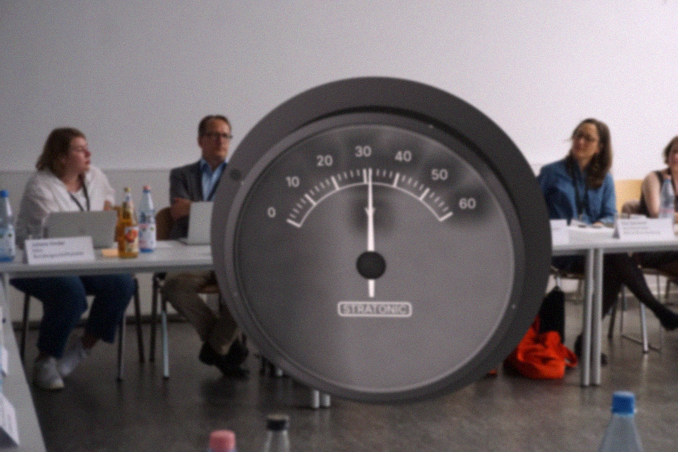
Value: V 32
